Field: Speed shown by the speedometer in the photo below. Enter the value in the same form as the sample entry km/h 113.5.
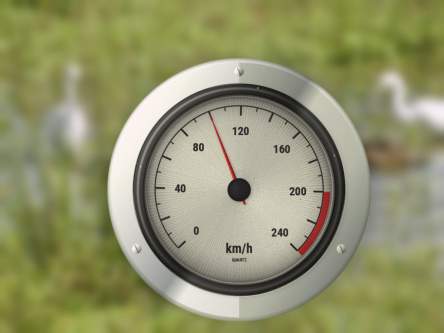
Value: km/h 100
